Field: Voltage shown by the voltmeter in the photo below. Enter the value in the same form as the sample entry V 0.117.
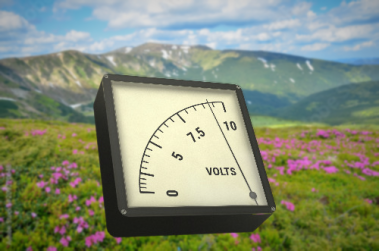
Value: V 9.25
